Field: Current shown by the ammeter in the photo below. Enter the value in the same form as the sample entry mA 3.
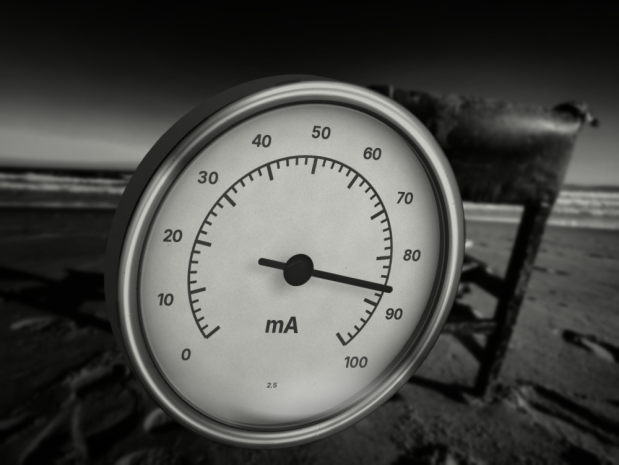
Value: mA 86
